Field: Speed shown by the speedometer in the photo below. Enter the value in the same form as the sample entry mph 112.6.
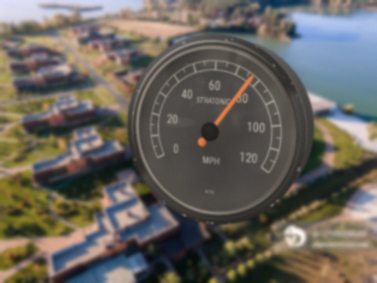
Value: mph 77.5
